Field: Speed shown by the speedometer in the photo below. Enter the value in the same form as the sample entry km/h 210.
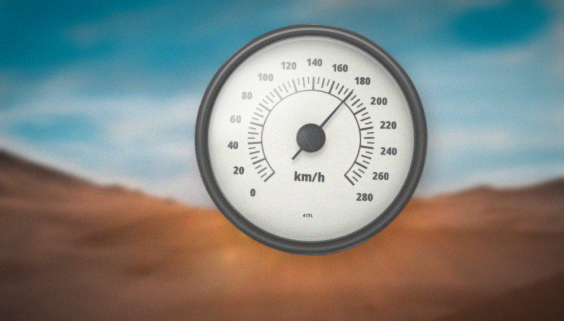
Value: km/h 180
